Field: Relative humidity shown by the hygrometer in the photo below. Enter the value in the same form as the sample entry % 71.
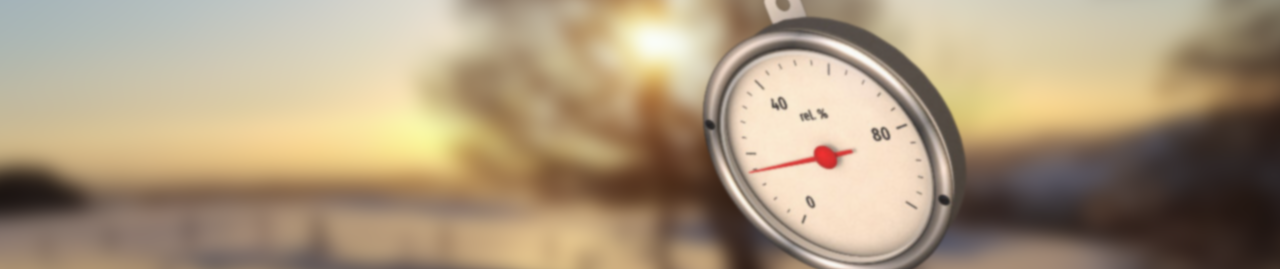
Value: % 16
